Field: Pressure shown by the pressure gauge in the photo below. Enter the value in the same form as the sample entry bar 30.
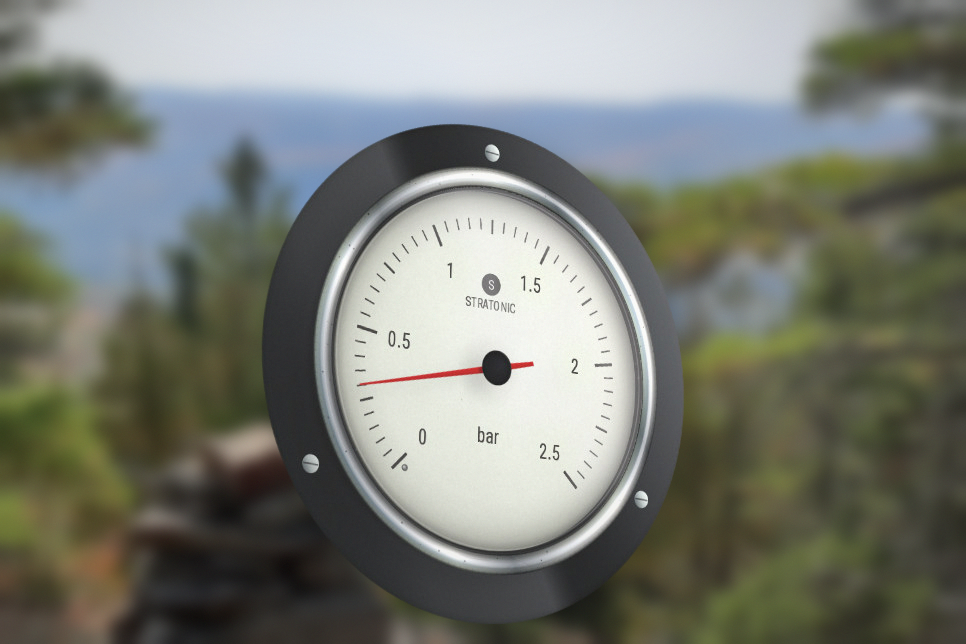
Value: bar 0.3
